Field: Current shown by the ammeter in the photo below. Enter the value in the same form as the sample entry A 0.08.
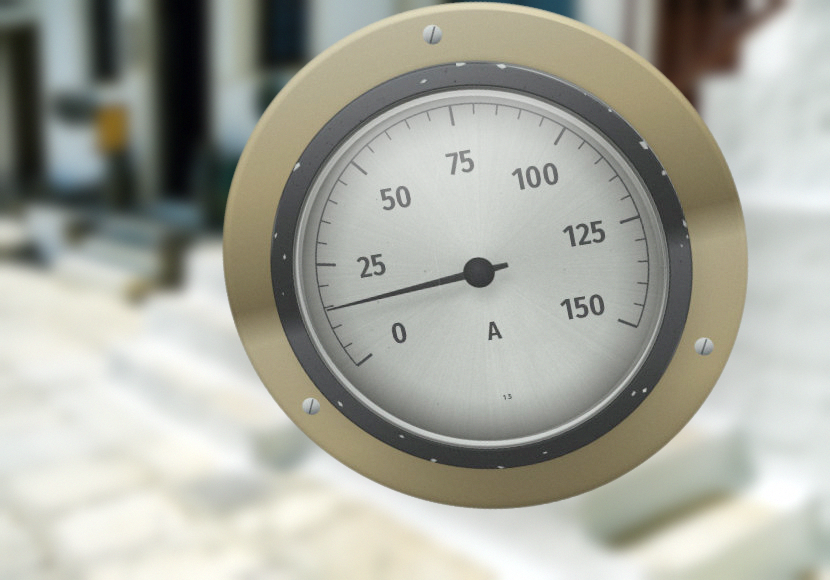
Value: A 15
